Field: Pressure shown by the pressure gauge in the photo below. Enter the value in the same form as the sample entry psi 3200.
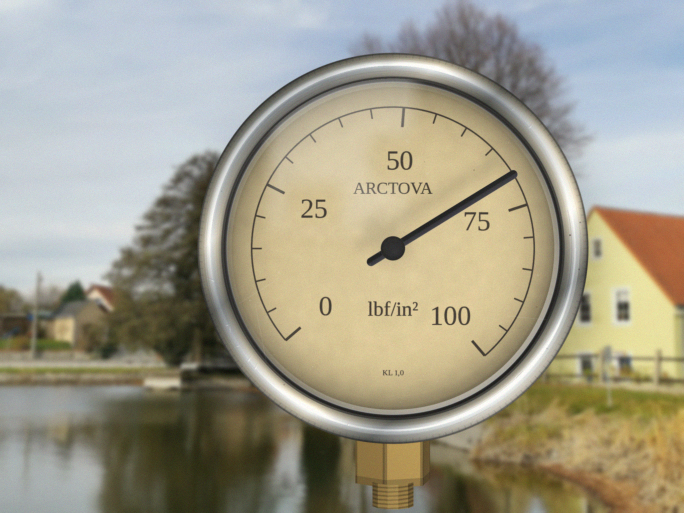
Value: psi 70
